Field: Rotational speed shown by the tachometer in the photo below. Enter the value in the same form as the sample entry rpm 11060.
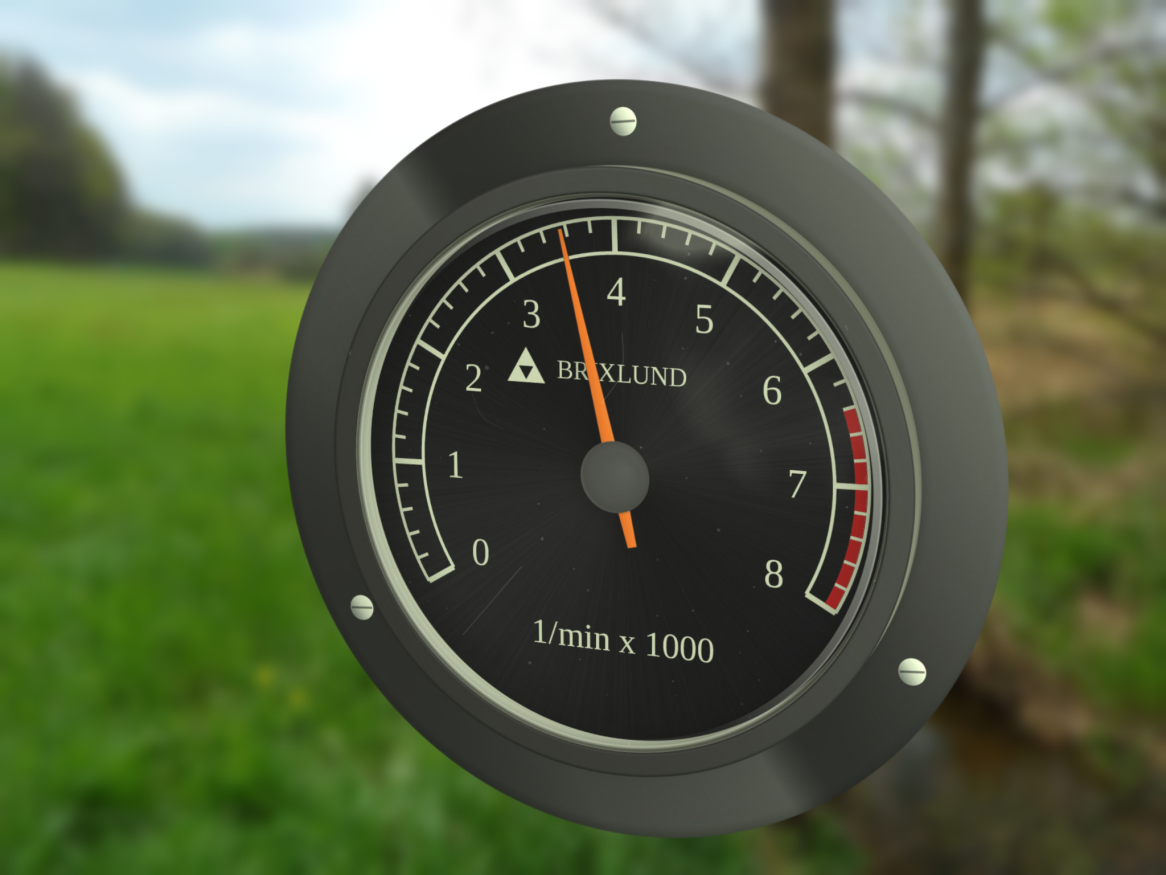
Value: rpm 3600
